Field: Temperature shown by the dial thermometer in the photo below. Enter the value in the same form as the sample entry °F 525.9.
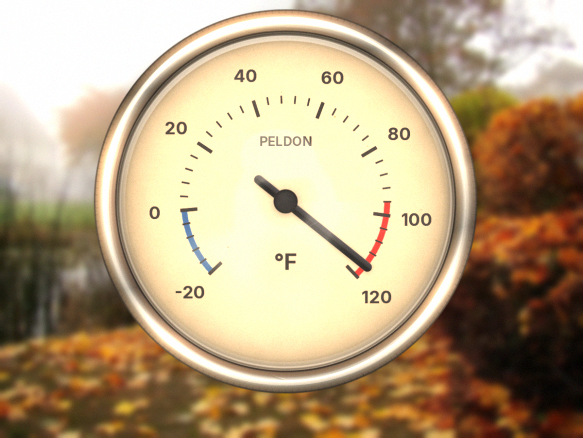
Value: °F 116
